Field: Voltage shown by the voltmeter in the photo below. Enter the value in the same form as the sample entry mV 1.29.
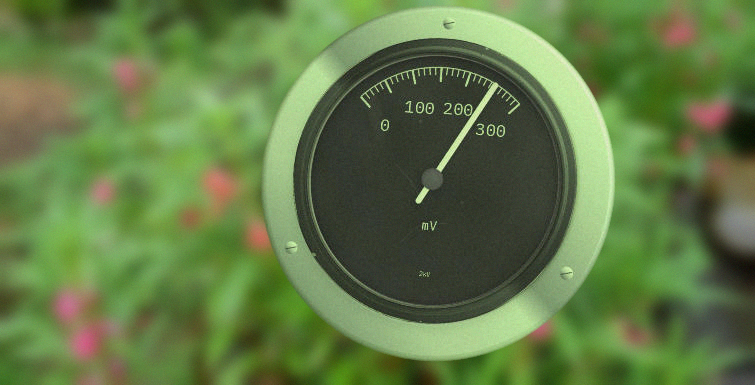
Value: mV 250
